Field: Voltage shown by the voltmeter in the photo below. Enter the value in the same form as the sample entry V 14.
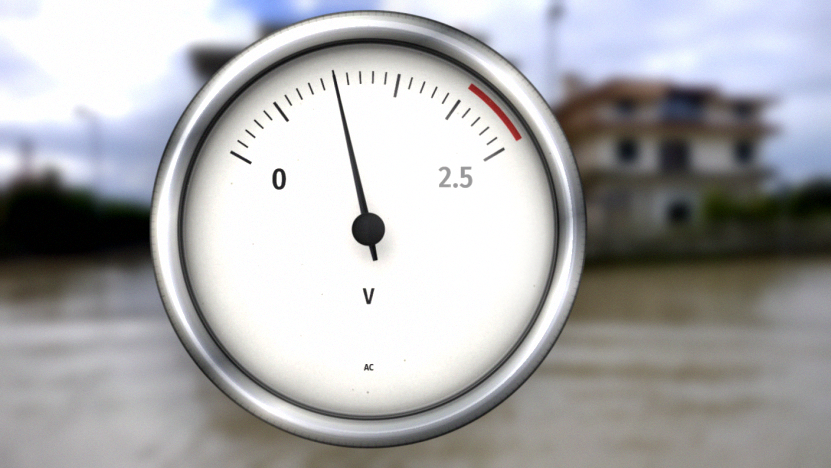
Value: V 1
